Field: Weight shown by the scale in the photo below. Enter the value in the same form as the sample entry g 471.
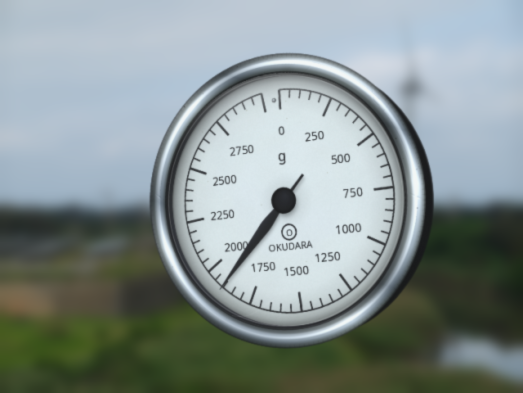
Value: g 1900
